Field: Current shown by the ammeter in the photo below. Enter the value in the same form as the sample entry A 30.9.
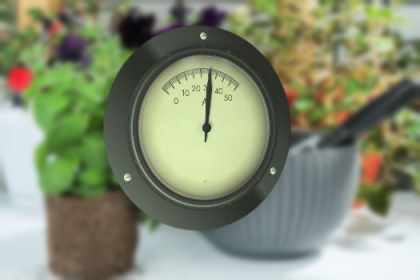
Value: A 30
